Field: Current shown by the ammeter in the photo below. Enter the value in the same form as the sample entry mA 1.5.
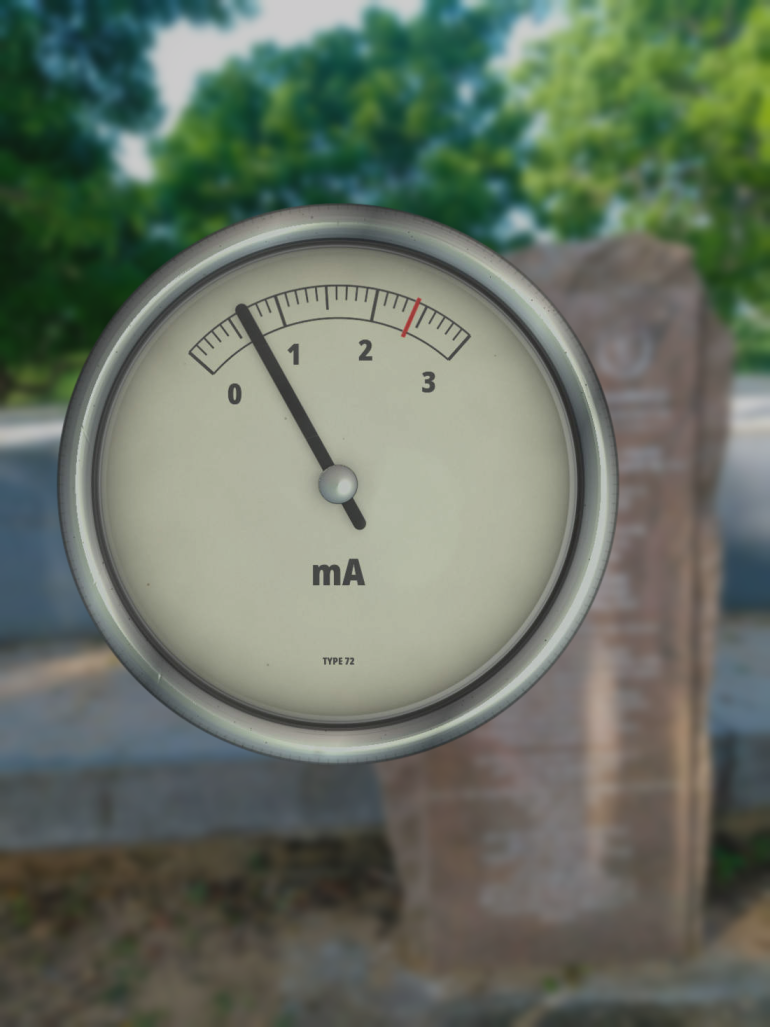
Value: mA 0.65
